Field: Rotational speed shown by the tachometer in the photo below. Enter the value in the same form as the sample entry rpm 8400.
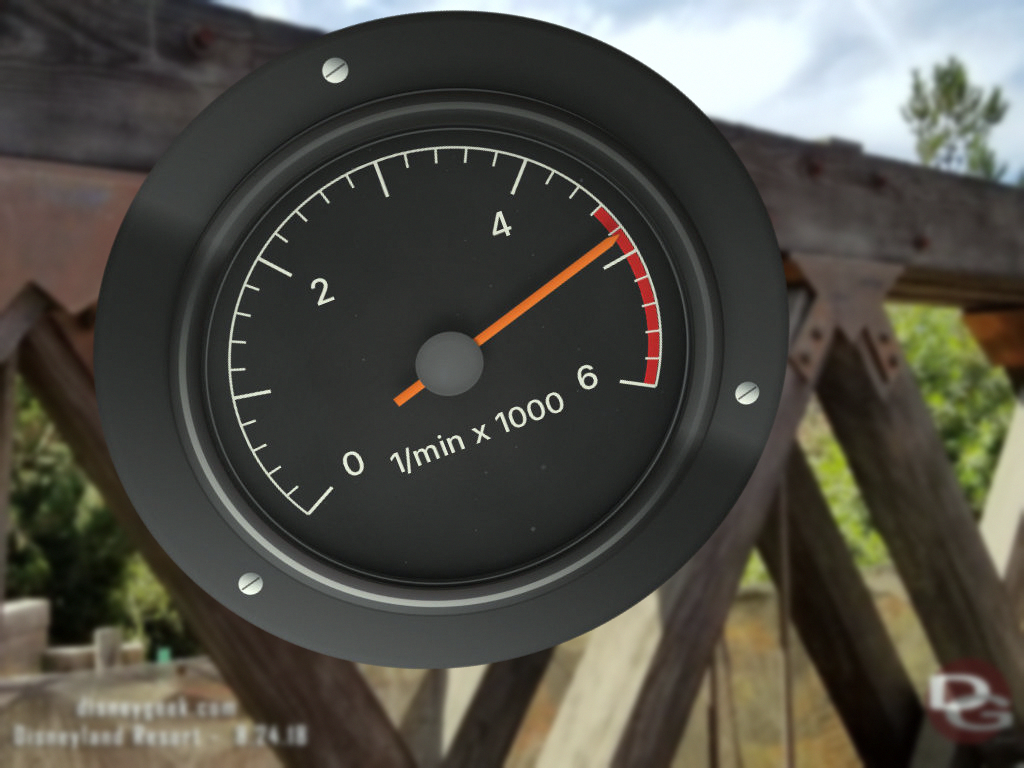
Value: rpm 4800
